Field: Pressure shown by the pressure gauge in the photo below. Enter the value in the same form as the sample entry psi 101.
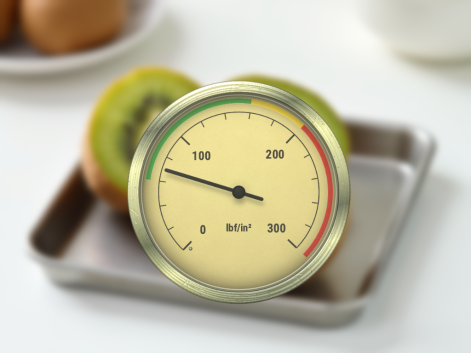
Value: psi 70
